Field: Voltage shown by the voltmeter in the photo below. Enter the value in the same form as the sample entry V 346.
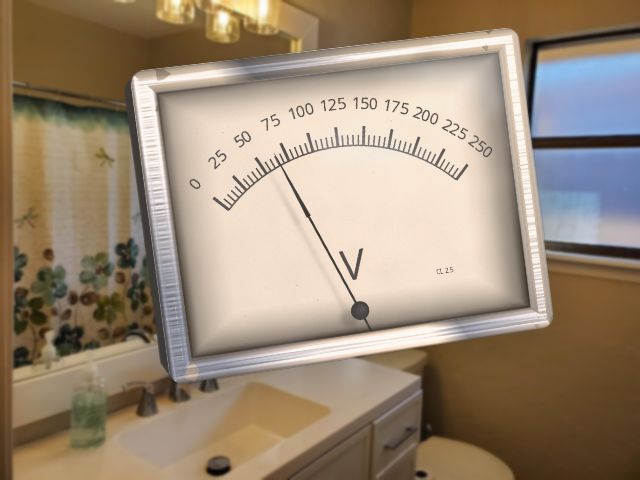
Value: V 65
